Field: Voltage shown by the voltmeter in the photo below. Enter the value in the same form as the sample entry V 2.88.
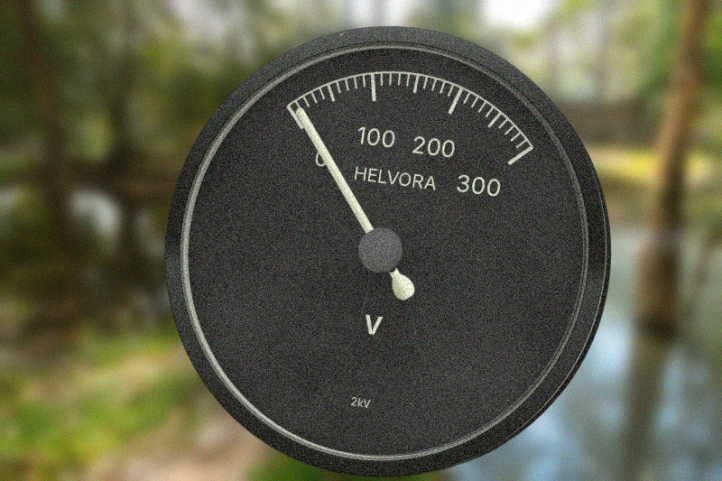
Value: V 10
